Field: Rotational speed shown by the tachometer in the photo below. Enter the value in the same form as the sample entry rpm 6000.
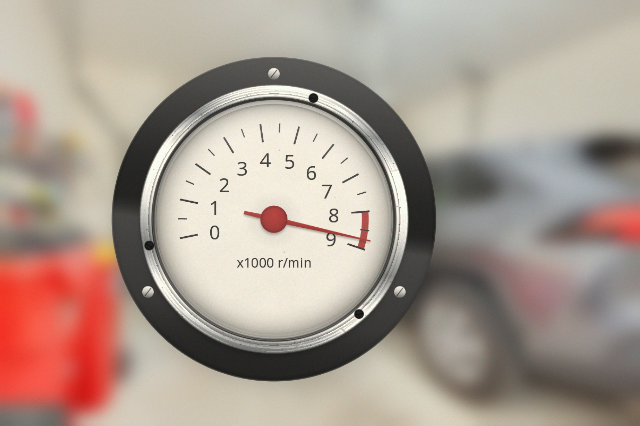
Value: rpm 8750
